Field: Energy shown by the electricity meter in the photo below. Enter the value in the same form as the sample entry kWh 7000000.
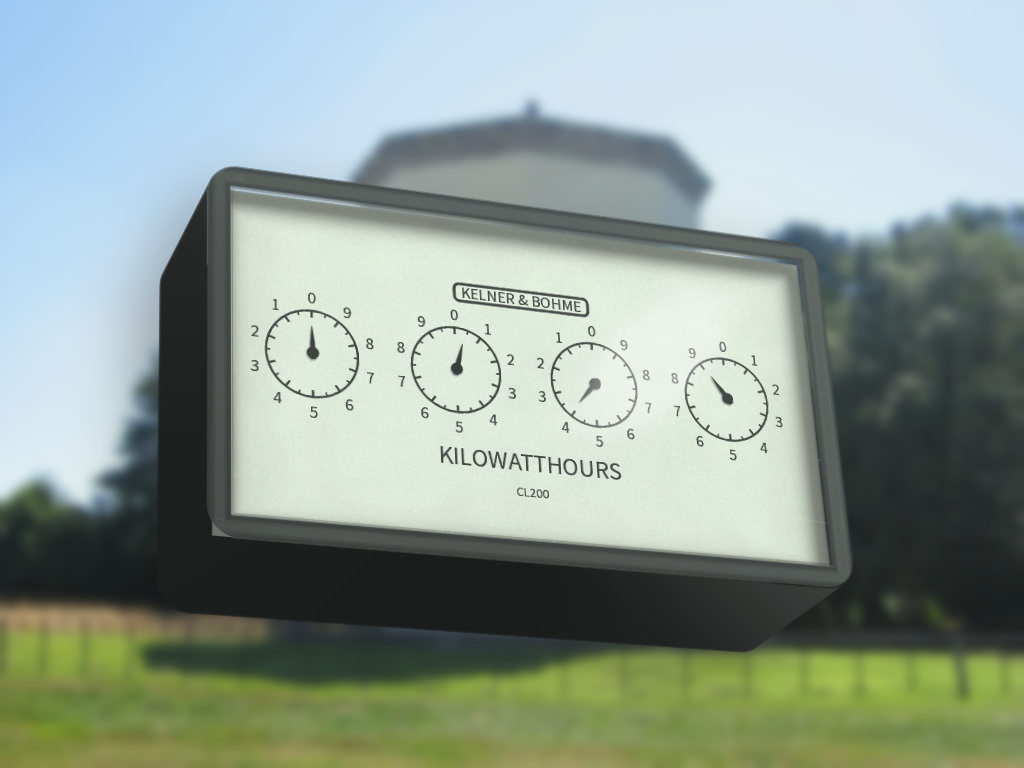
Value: kWh 39
